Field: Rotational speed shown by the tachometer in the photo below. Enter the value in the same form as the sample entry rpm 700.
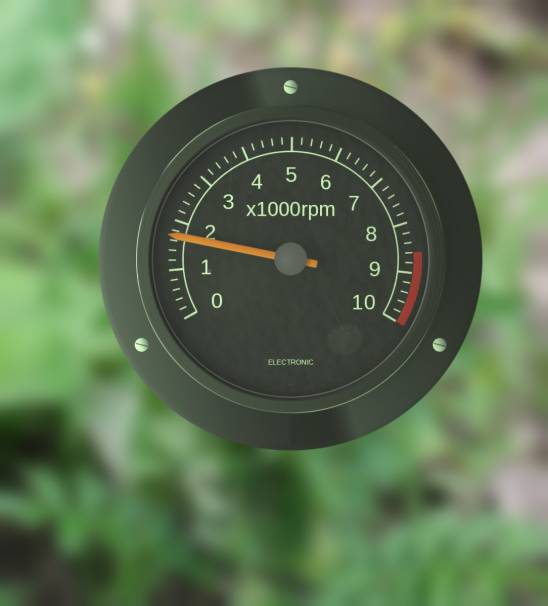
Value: rpm 1700
